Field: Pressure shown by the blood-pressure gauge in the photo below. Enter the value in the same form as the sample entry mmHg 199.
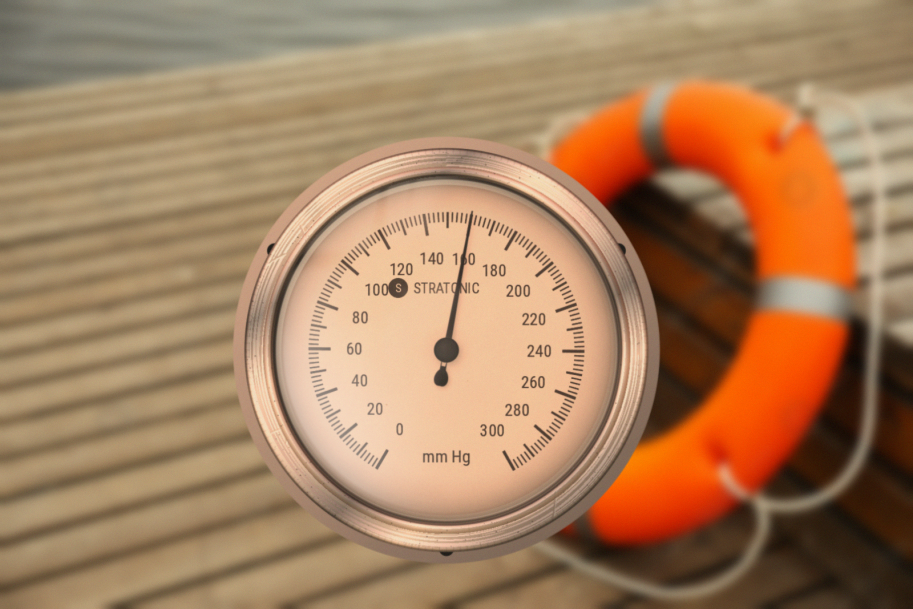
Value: mmHg 160
